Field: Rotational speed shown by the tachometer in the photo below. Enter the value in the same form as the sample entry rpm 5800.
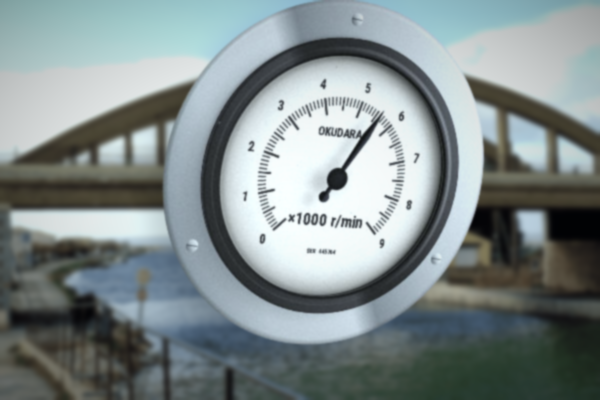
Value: rpm 5500
